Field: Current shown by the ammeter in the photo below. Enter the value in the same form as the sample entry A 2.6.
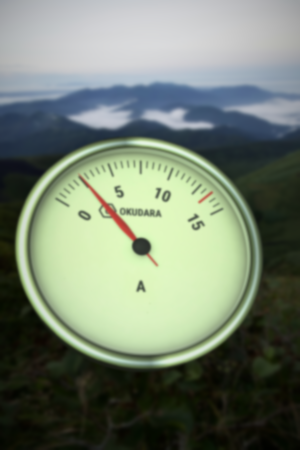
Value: A 2.5
